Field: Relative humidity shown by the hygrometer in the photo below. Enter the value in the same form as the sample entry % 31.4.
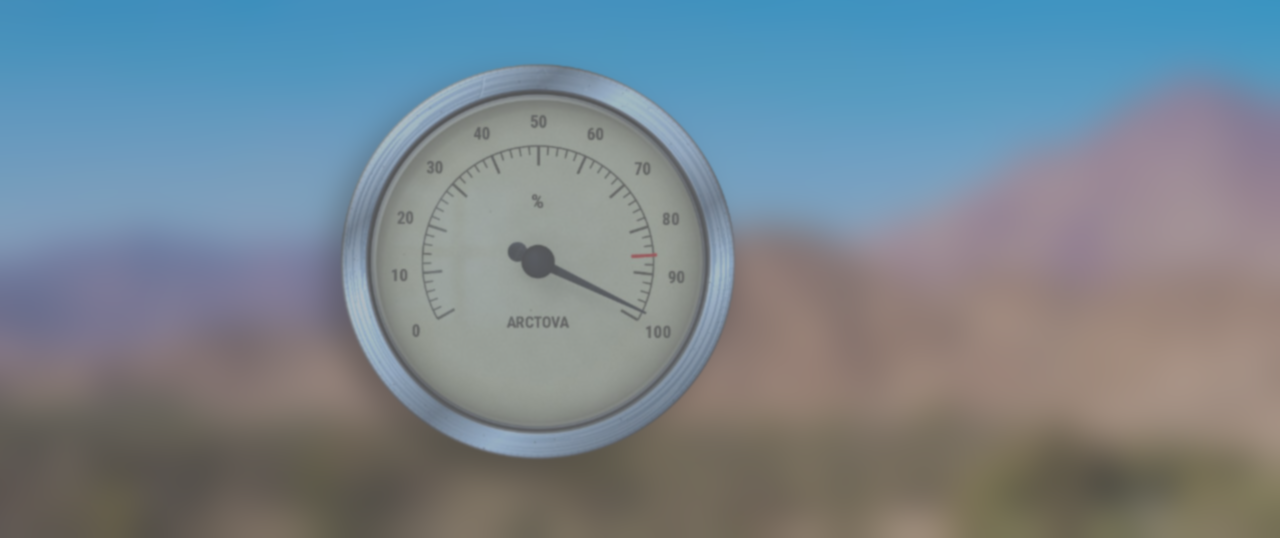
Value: % 98
